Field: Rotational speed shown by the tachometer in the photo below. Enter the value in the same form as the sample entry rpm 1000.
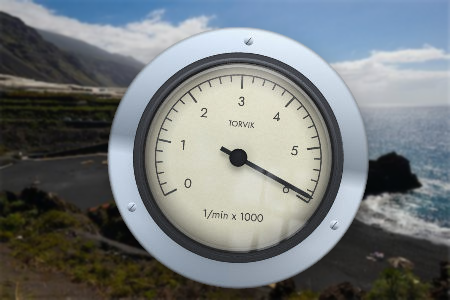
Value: rpm 5900
